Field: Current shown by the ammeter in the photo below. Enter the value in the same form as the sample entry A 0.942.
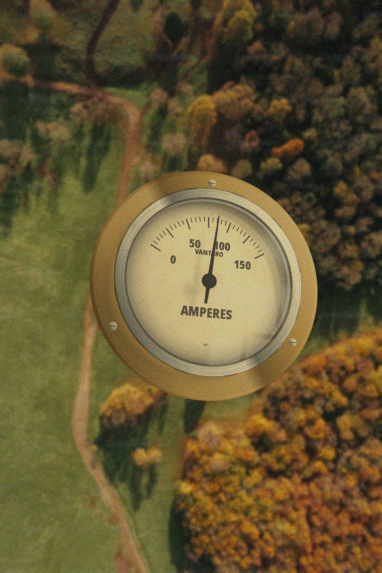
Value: A 85
